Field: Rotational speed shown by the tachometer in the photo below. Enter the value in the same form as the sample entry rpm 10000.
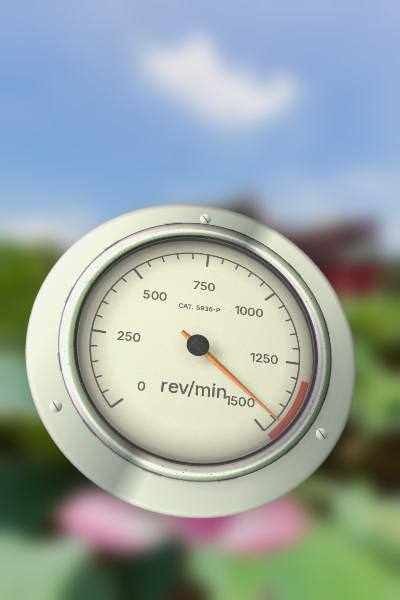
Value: rpm 1450
